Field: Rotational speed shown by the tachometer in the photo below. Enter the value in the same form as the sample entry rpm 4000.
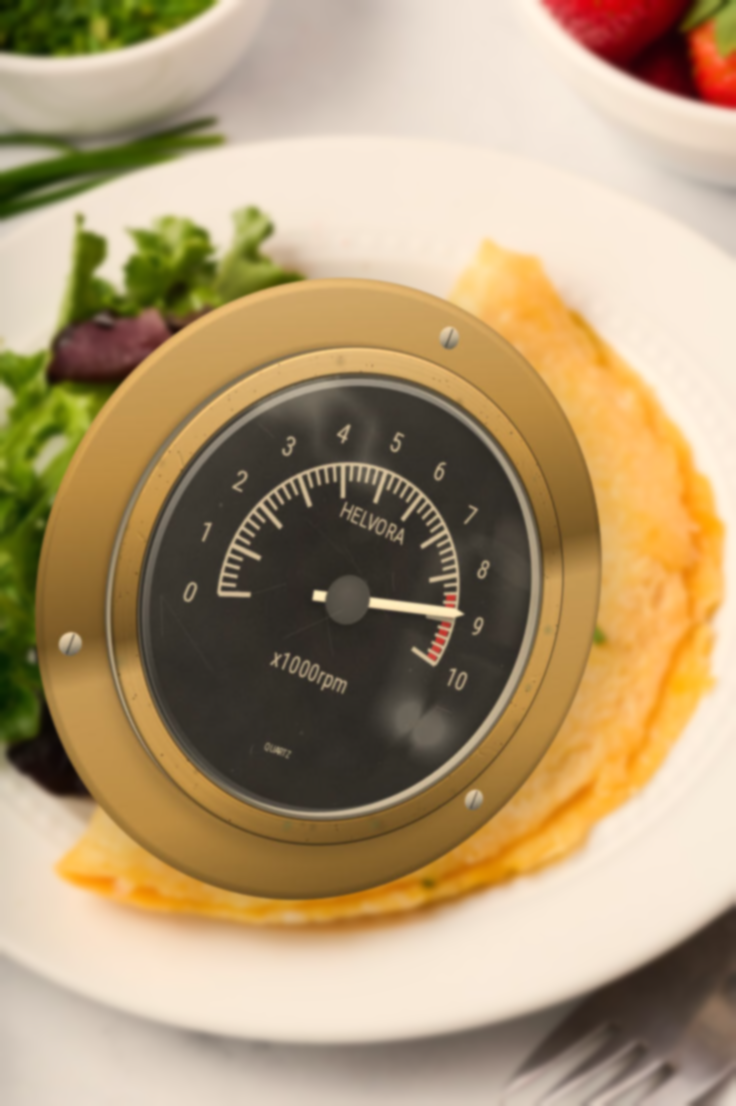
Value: rpm 8800
